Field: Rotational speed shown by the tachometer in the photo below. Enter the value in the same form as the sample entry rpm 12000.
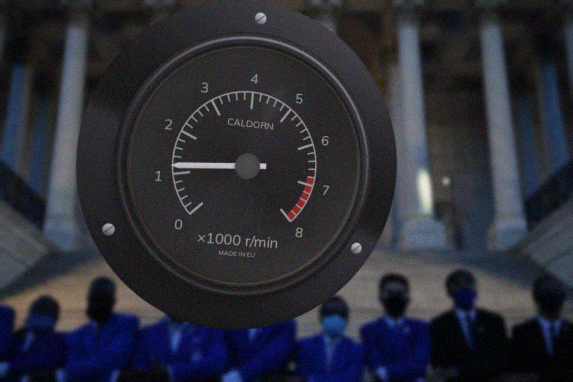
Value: rpm 1200
